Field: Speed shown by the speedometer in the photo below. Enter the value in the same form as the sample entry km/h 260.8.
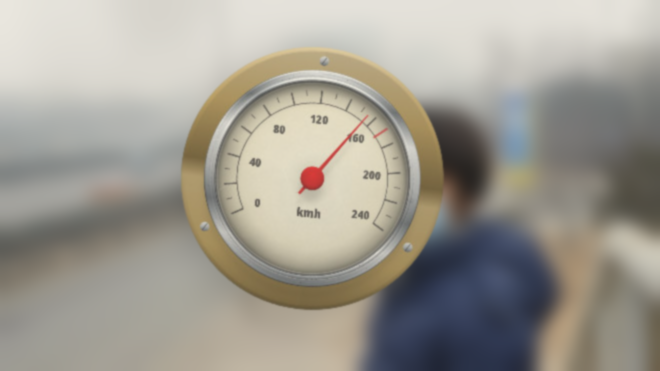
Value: km/h 155
